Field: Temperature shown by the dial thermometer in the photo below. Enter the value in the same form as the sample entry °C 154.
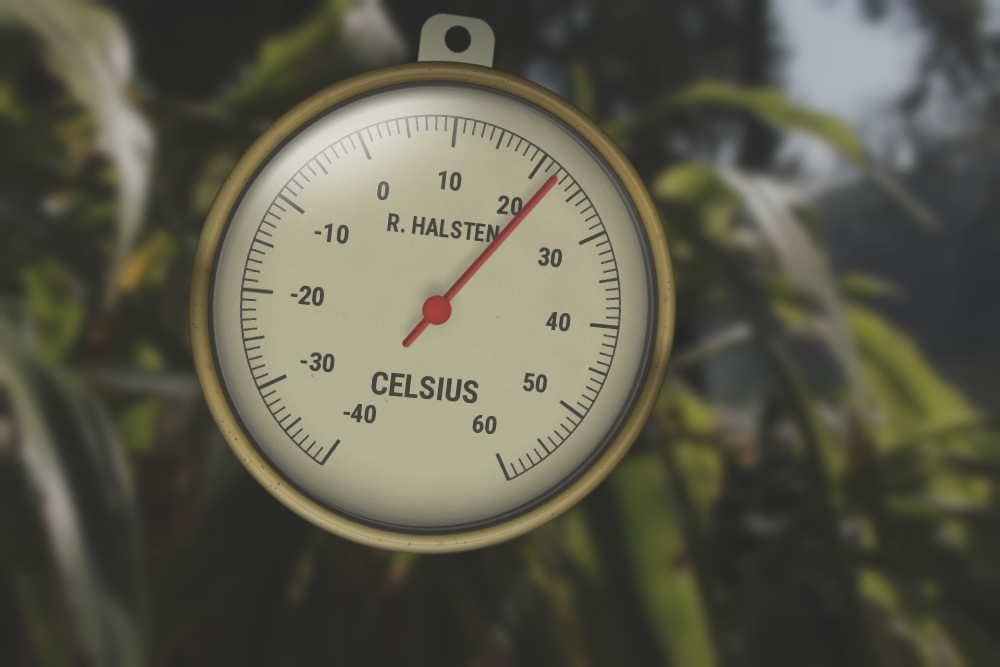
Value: °C 22
